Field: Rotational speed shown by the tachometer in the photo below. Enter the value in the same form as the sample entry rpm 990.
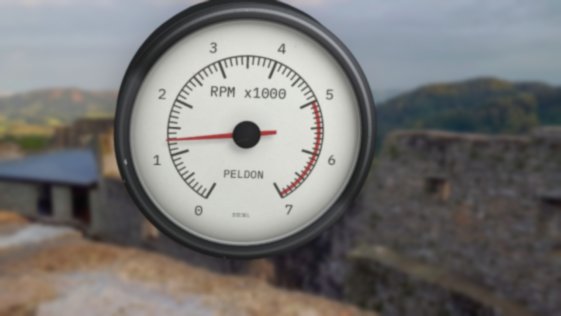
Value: rpm 1300
